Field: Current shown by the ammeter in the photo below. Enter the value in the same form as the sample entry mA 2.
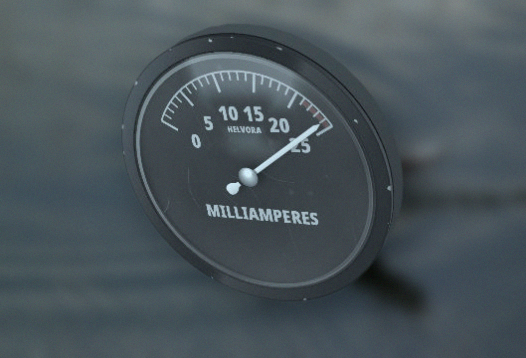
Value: mA 24
